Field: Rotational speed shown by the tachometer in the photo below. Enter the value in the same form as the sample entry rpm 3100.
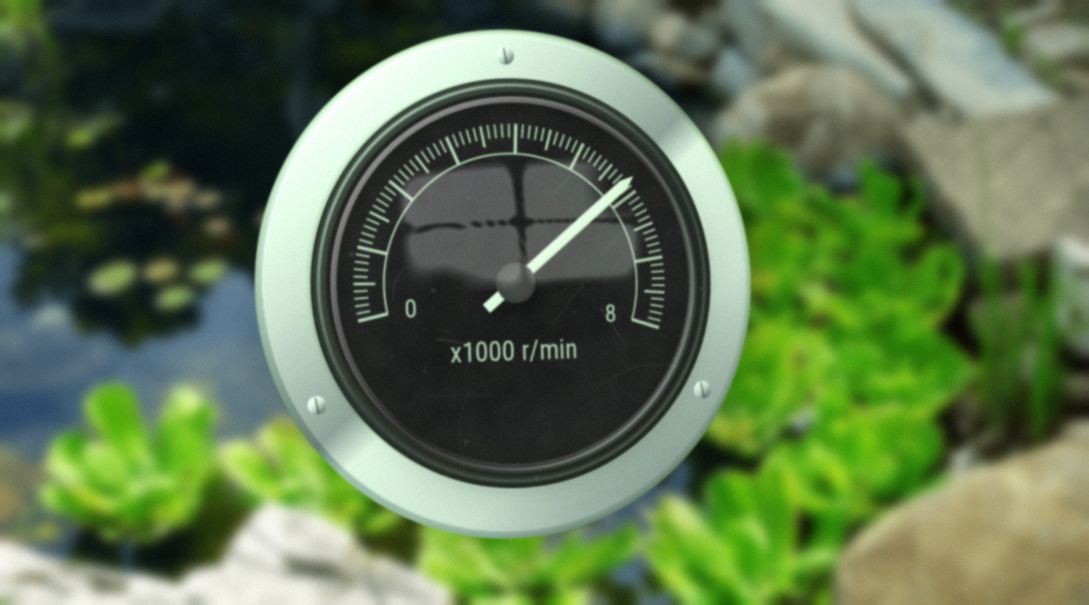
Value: rpm 5800
